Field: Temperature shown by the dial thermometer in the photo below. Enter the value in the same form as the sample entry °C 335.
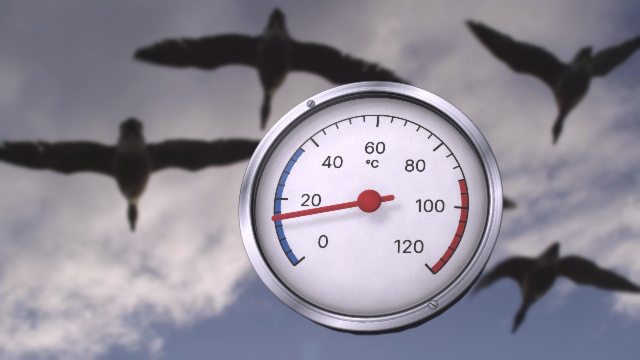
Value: °C 14
